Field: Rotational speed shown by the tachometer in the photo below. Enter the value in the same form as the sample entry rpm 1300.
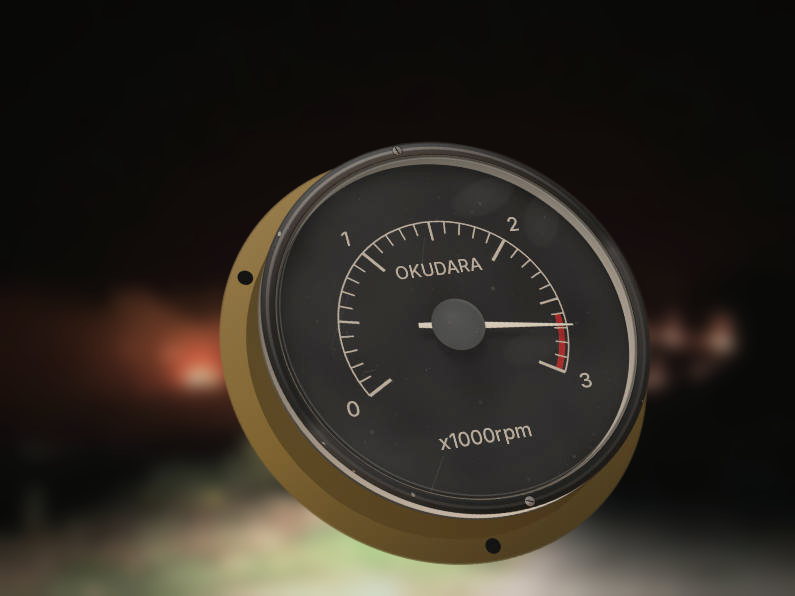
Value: rpm 2700
